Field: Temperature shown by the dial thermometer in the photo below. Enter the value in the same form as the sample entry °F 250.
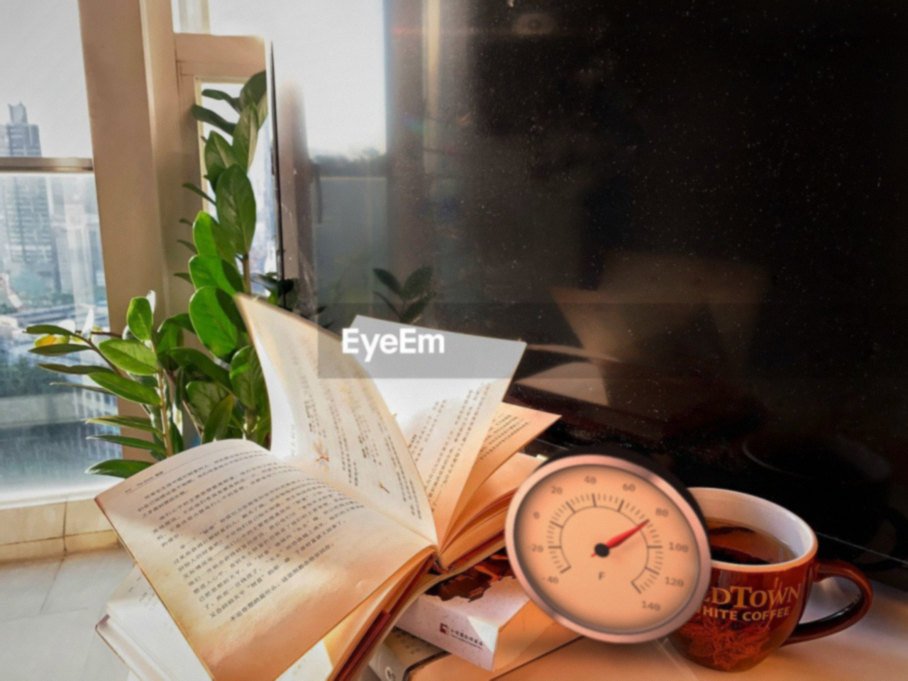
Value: °F 80
